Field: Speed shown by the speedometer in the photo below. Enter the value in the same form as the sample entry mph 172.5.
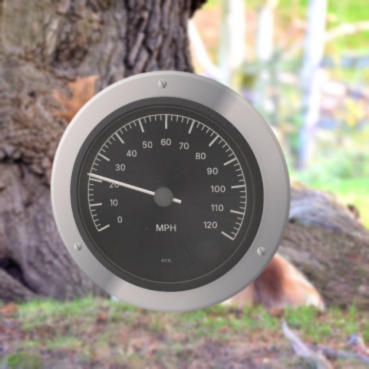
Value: mph 22
